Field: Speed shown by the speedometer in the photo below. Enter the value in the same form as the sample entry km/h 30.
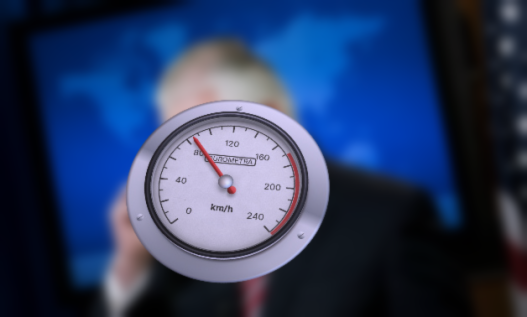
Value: km/h 85
